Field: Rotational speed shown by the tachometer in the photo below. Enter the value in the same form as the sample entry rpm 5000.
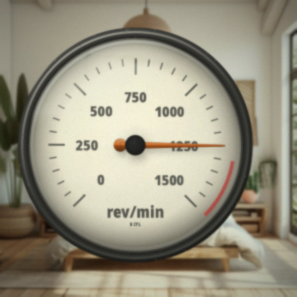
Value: rpm 1250
